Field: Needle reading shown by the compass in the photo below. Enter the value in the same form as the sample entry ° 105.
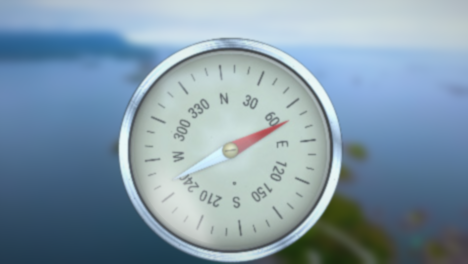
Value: ° 70
